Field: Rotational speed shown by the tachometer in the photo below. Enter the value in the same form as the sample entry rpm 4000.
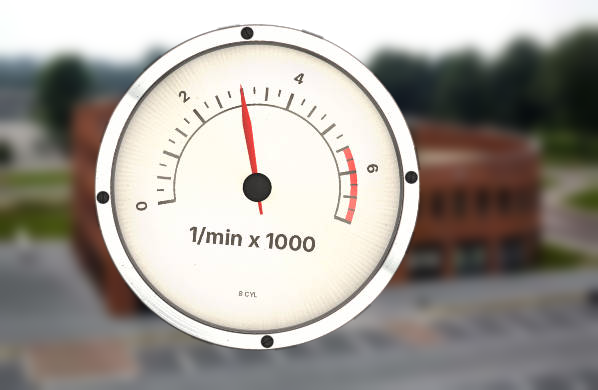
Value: rpm 3000
